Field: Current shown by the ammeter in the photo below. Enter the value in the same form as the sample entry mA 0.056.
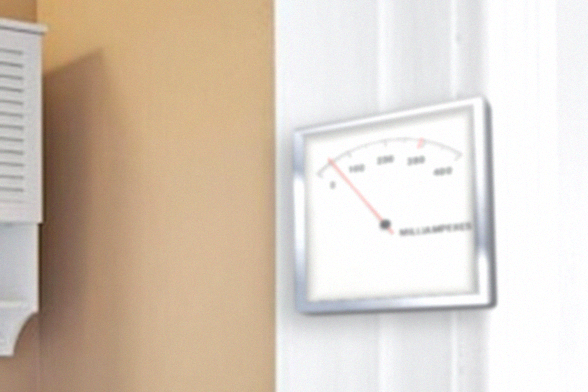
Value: mA 50
